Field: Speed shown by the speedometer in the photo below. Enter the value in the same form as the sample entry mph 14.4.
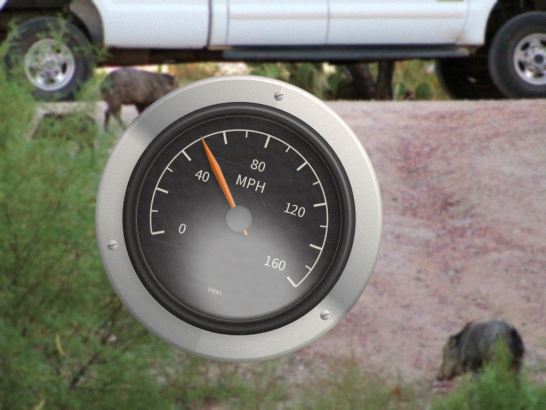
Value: mph 50
